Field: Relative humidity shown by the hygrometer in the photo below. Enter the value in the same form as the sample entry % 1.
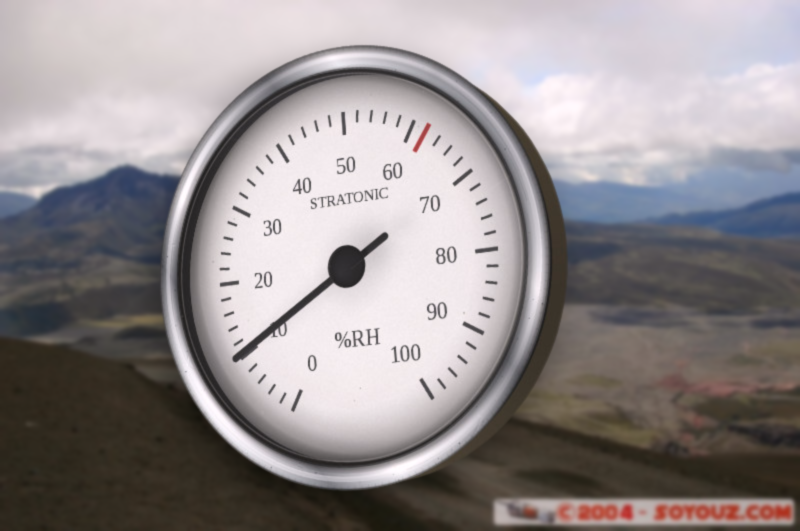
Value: % 10
